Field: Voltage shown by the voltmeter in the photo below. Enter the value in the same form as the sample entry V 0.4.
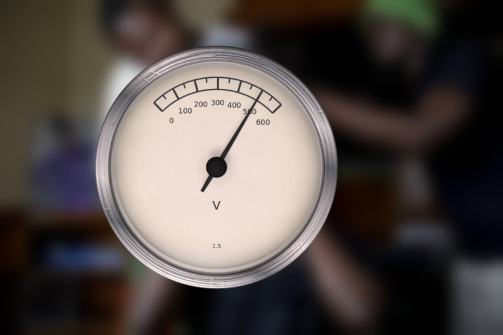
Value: V 500
